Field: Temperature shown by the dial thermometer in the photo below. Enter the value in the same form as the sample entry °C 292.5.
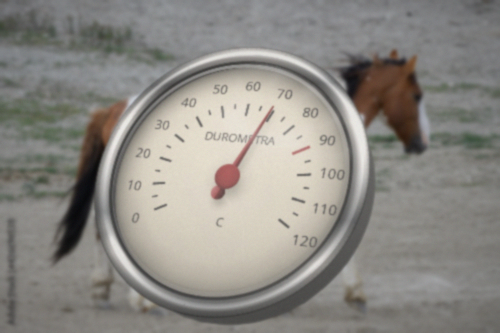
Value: °C 70
